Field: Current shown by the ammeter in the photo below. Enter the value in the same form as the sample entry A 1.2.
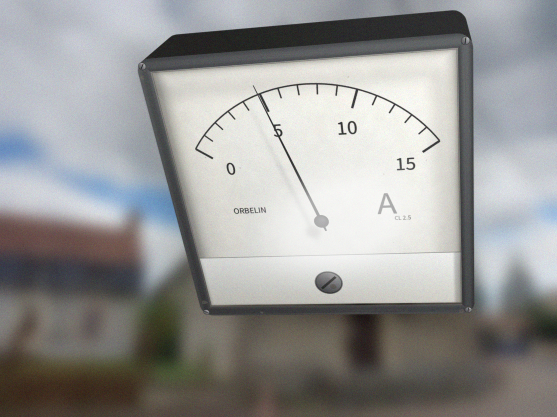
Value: A 5
